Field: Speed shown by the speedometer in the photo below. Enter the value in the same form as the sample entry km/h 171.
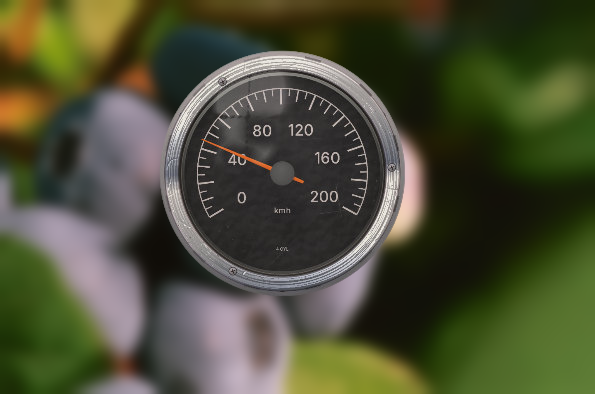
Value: km/h 45
